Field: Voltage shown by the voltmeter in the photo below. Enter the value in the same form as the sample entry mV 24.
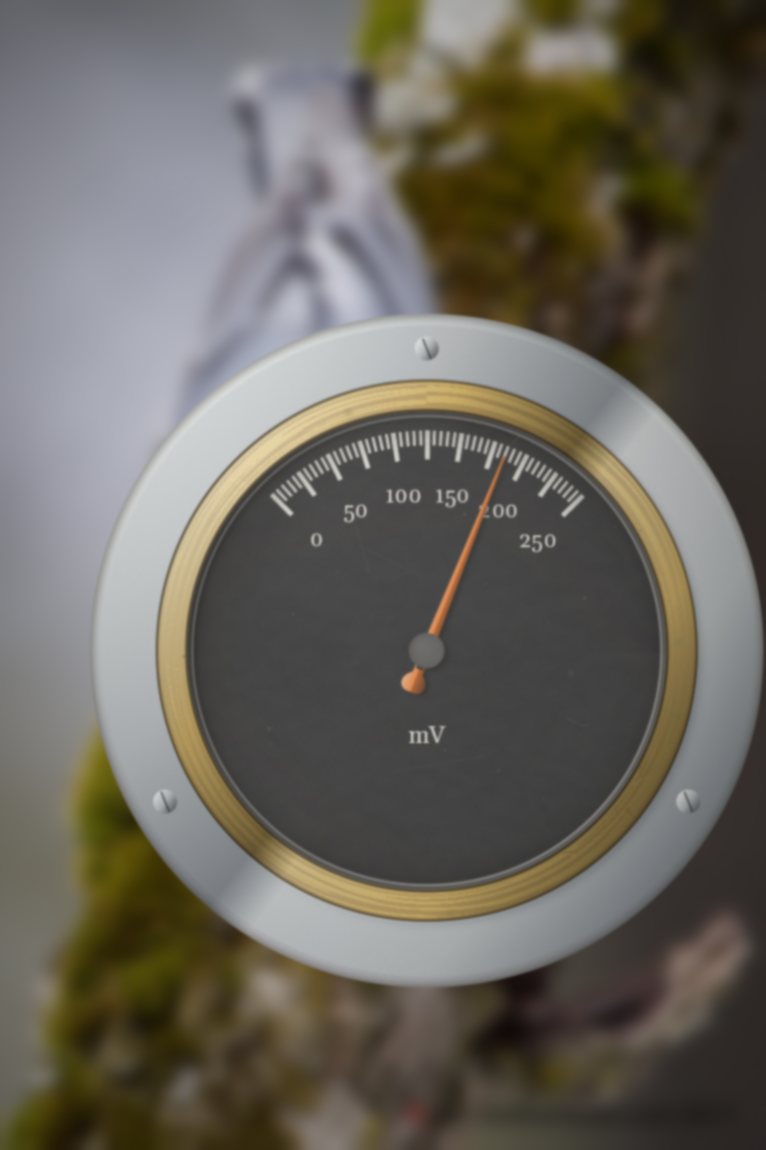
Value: mV 185
